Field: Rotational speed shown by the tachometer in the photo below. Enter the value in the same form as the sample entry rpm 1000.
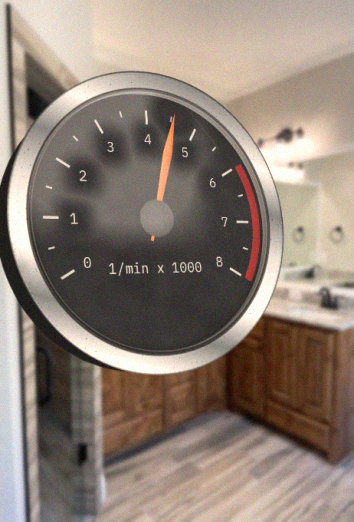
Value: rpm 4500
